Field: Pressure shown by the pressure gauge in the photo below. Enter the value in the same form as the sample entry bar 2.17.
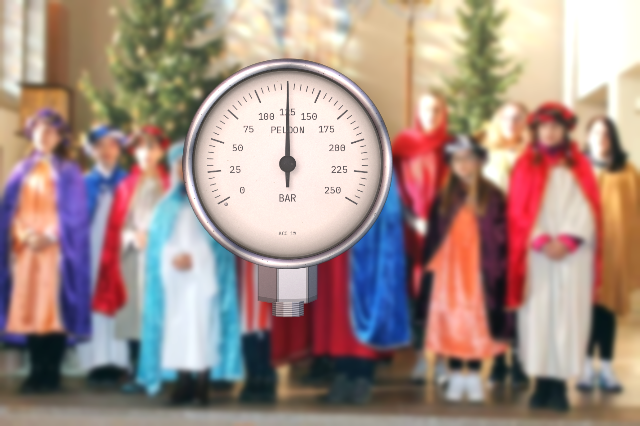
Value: bar 125
